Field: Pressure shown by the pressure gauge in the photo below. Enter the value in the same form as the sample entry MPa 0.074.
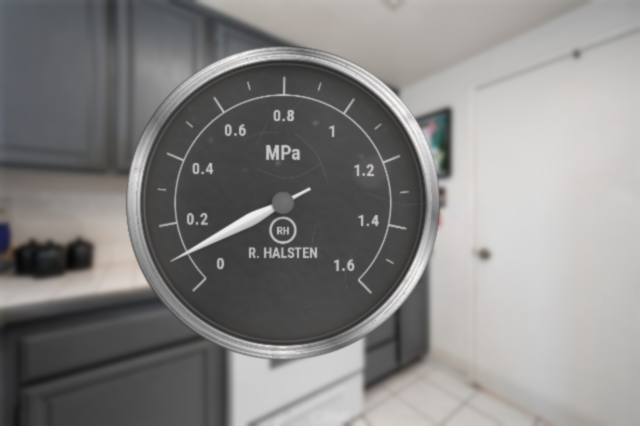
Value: MPa 0.1
